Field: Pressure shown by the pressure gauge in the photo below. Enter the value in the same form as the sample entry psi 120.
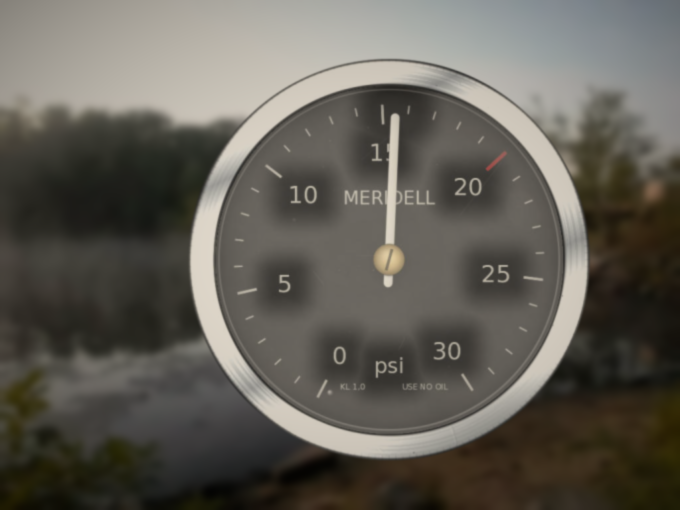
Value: psi 15.5
